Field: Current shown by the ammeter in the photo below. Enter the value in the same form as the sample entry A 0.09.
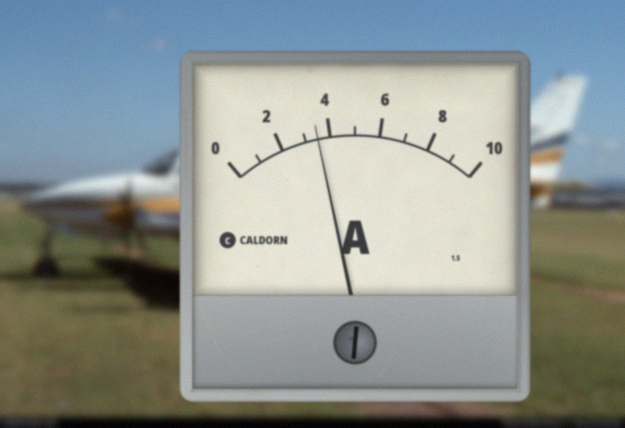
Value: A 3.5
